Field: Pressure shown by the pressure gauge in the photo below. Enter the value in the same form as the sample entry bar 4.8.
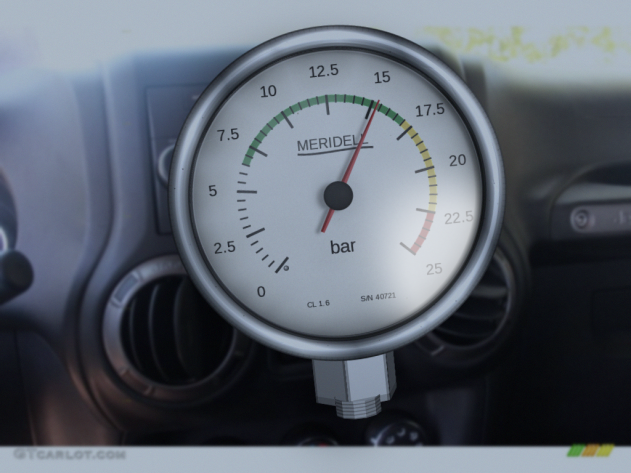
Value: bar 15.25
